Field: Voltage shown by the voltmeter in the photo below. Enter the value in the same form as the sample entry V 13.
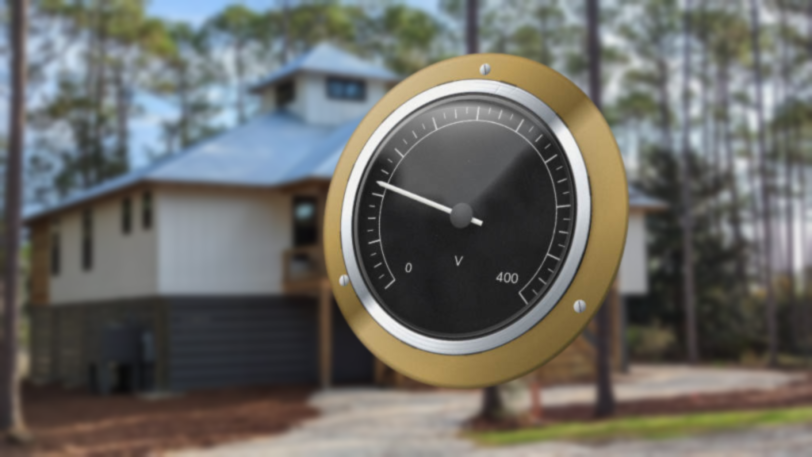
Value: V 90
